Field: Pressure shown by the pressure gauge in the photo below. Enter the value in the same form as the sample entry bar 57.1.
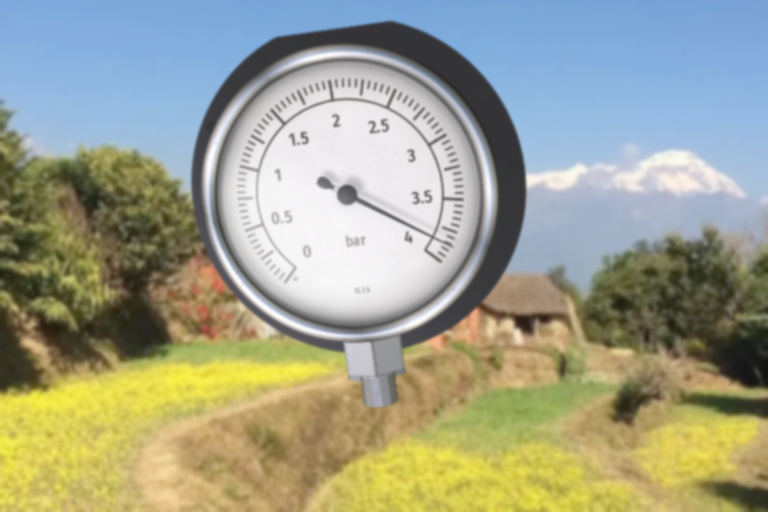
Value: bar 3.85
